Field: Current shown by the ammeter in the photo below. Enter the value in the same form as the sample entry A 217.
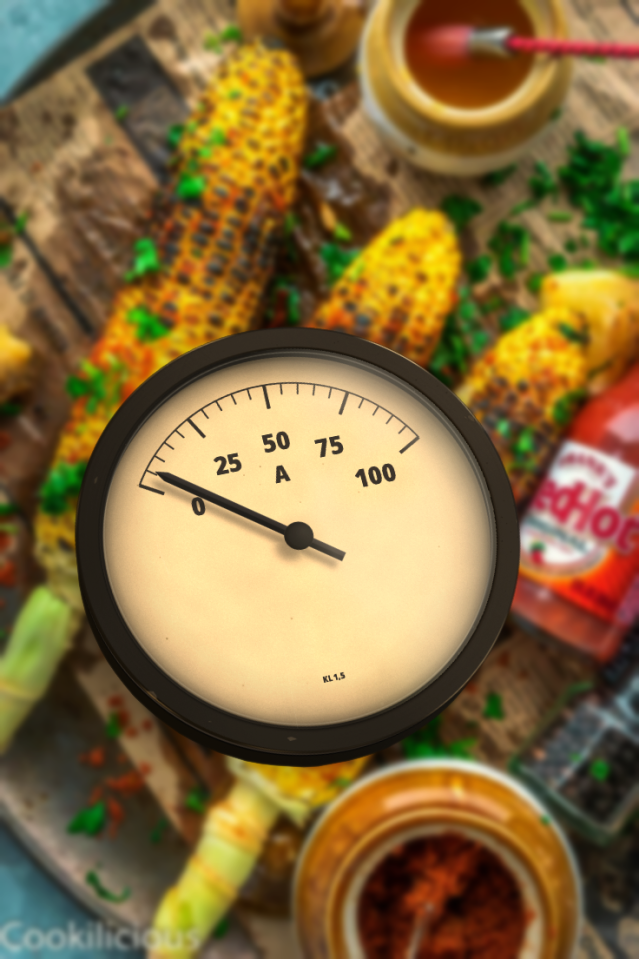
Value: A 5
